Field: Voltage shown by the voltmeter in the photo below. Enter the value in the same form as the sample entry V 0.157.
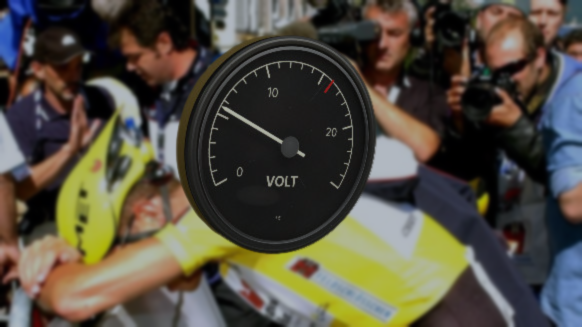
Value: V 5.5
